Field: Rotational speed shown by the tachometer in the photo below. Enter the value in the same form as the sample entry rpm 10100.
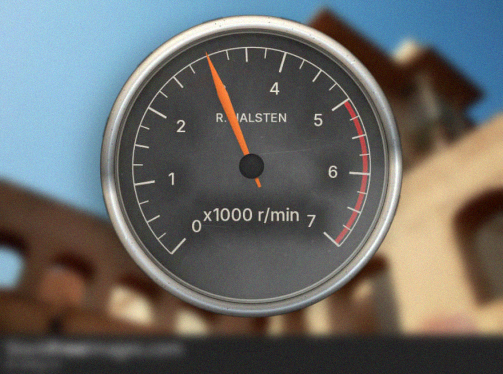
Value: rpm 3000
